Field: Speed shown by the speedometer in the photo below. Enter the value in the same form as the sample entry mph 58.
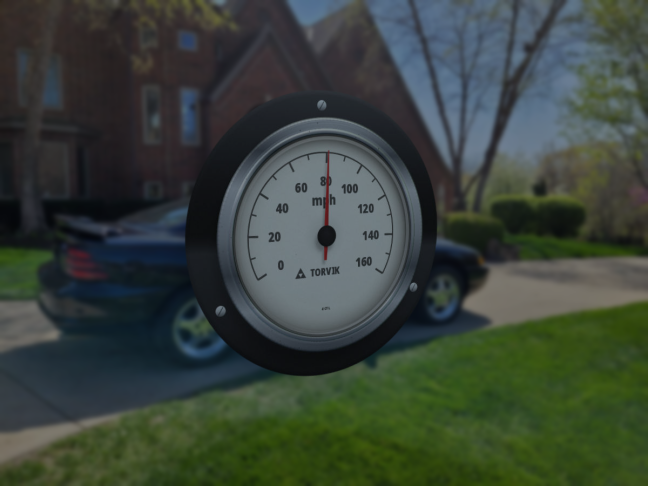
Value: mph 80
